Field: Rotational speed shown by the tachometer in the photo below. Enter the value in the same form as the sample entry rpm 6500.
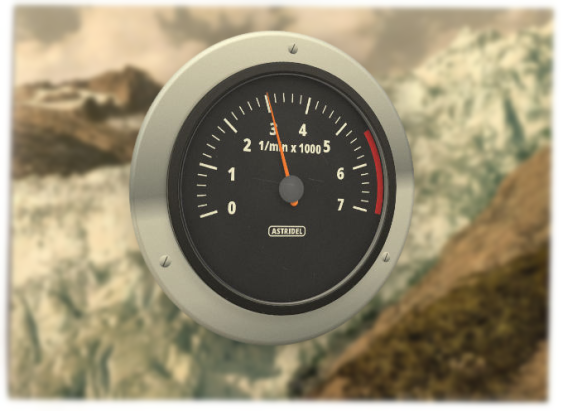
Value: rpm 3000
